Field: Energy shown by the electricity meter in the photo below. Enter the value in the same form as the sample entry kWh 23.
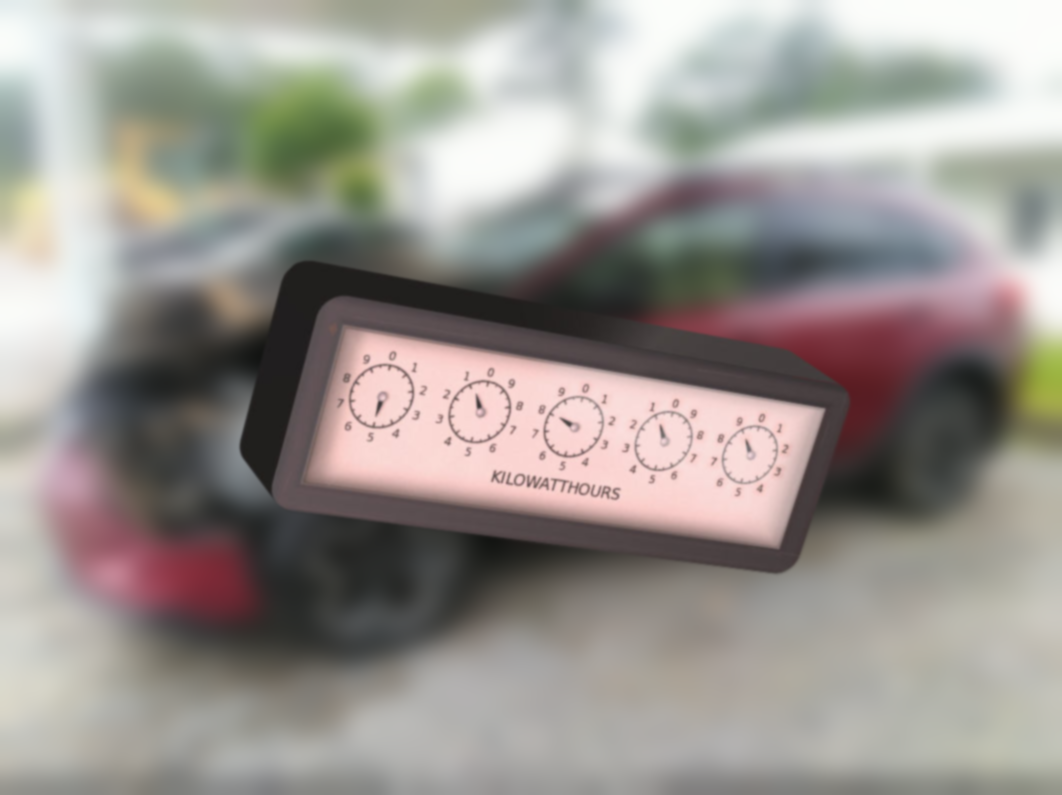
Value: kWh 50809
